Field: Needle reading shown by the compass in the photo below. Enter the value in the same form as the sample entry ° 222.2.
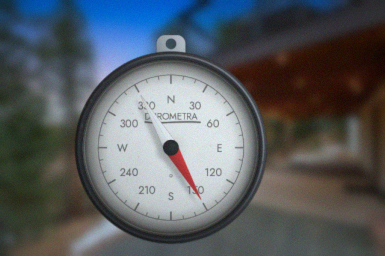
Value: ° 150
